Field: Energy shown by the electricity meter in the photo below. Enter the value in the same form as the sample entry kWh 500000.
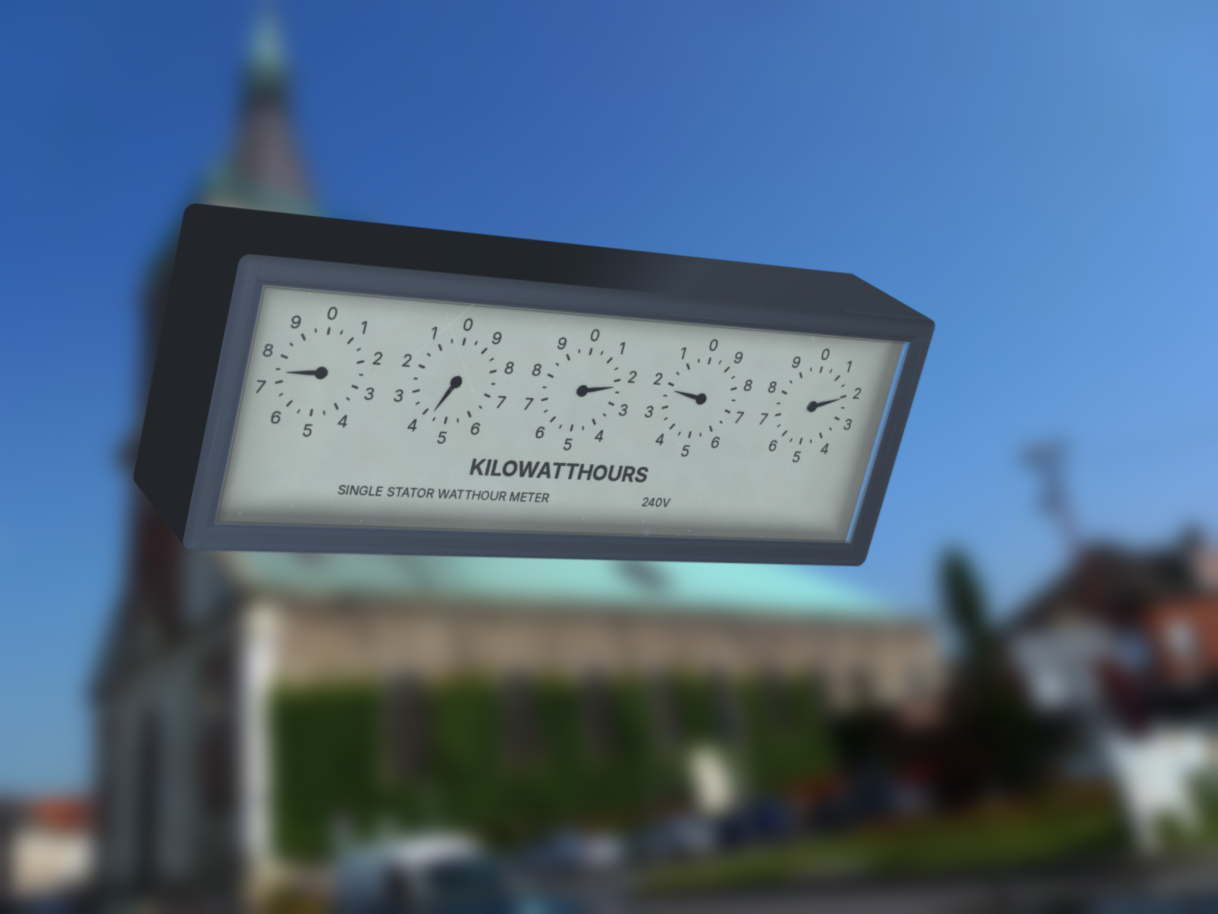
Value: kWh 74222
